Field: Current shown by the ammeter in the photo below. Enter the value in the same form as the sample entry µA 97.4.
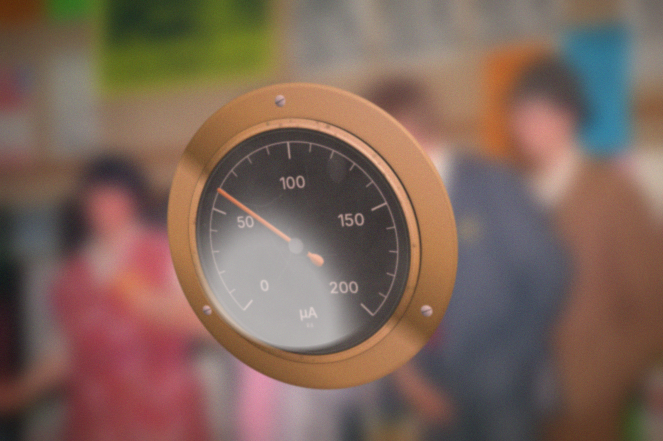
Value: µA 60
